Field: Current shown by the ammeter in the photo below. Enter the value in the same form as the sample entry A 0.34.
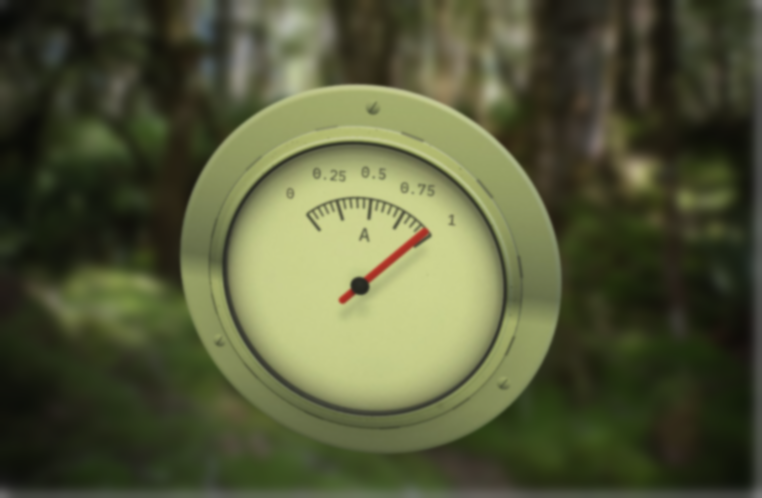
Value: A 0.95
